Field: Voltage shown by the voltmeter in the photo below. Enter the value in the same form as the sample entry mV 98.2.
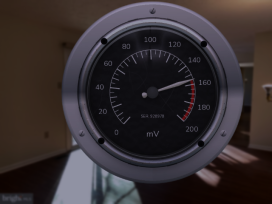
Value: mV 155
